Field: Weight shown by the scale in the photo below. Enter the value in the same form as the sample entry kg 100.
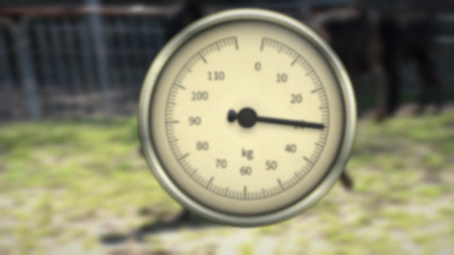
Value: kg 30
